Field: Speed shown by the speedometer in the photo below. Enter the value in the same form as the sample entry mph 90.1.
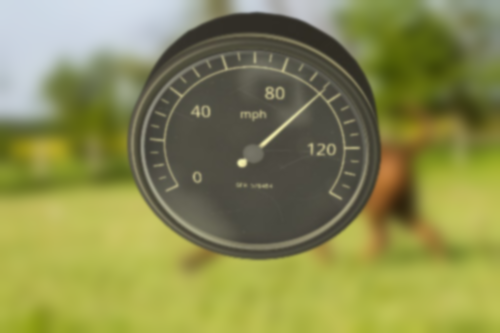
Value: mph 95
